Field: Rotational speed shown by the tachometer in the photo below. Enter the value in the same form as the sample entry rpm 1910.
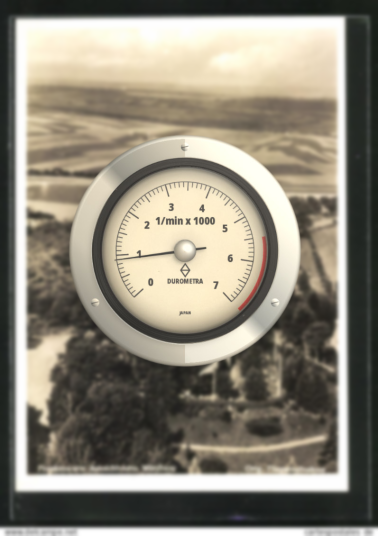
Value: rpm 900
